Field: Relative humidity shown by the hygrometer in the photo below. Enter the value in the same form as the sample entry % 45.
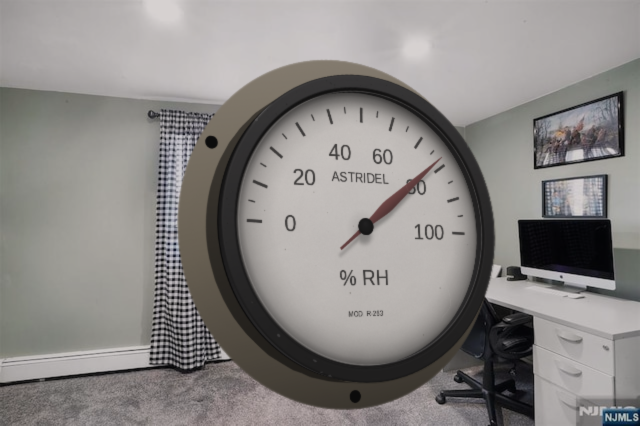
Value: % 77.5
